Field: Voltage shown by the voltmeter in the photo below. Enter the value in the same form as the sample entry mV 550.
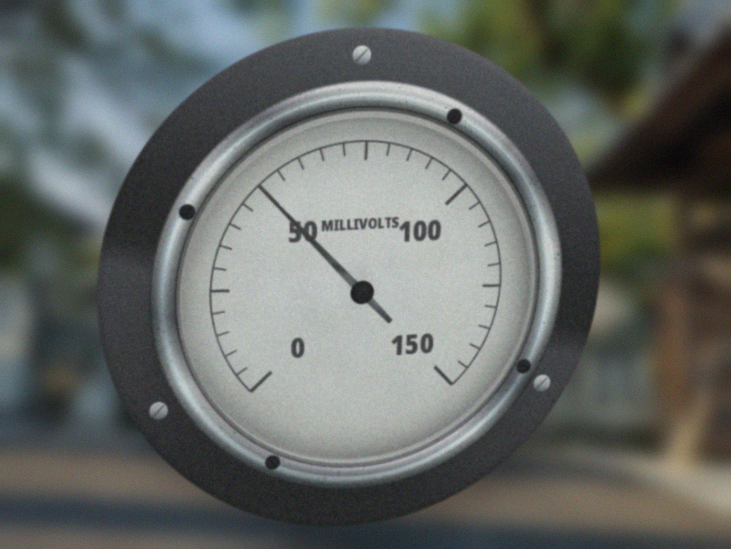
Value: mV 50
